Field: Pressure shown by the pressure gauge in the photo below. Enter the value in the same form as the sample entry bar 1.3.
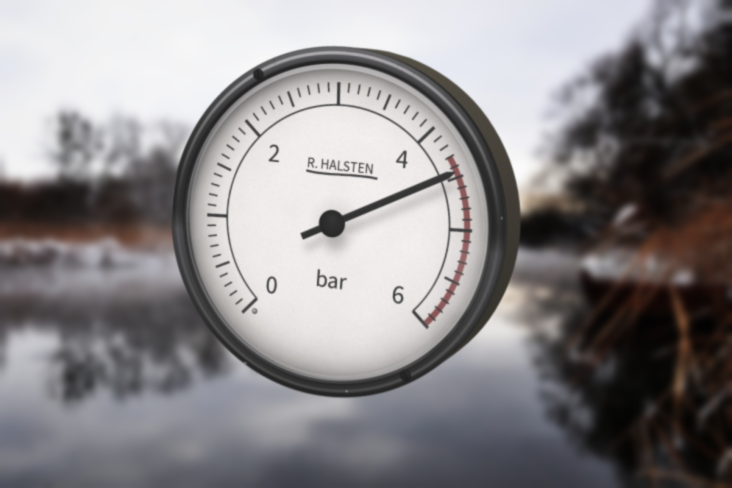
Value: bar 4.45
